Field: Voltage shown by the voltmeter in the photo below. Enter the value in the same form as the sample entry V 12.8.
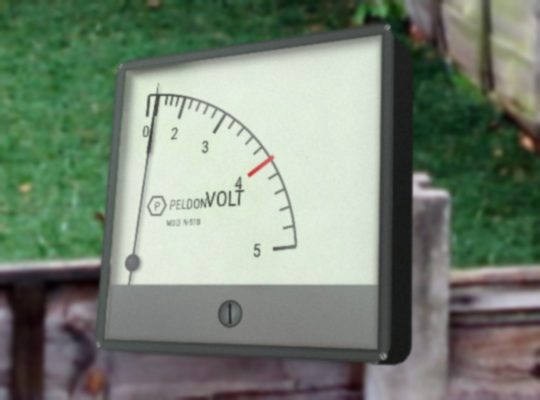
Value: V 1
